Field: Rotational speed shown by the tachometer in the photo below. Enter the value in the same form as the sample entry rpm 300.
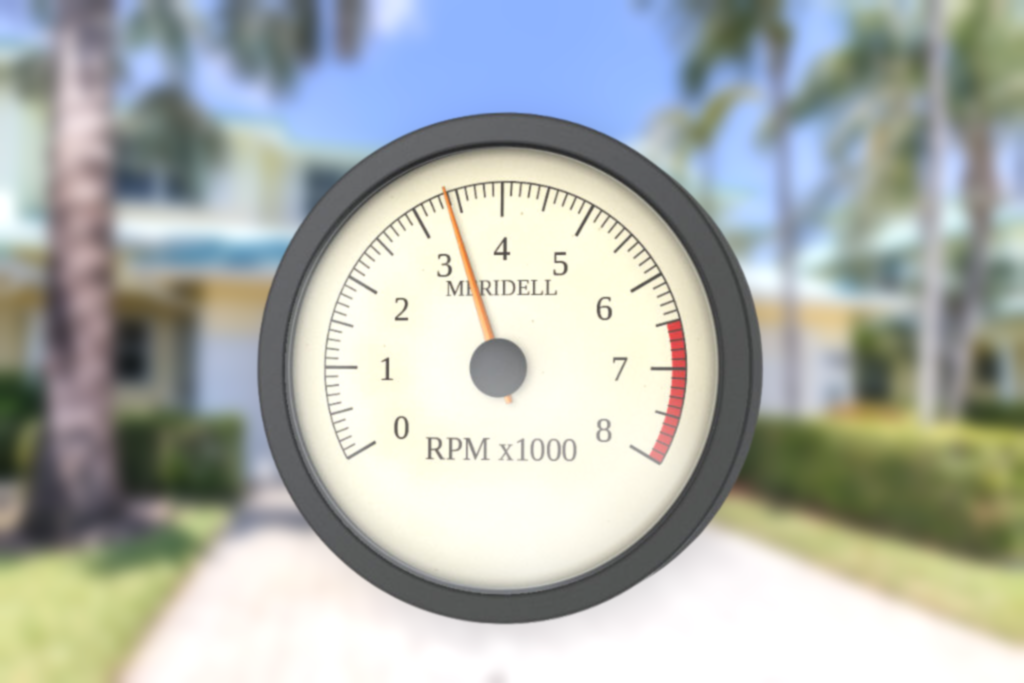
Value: rpm 3400
